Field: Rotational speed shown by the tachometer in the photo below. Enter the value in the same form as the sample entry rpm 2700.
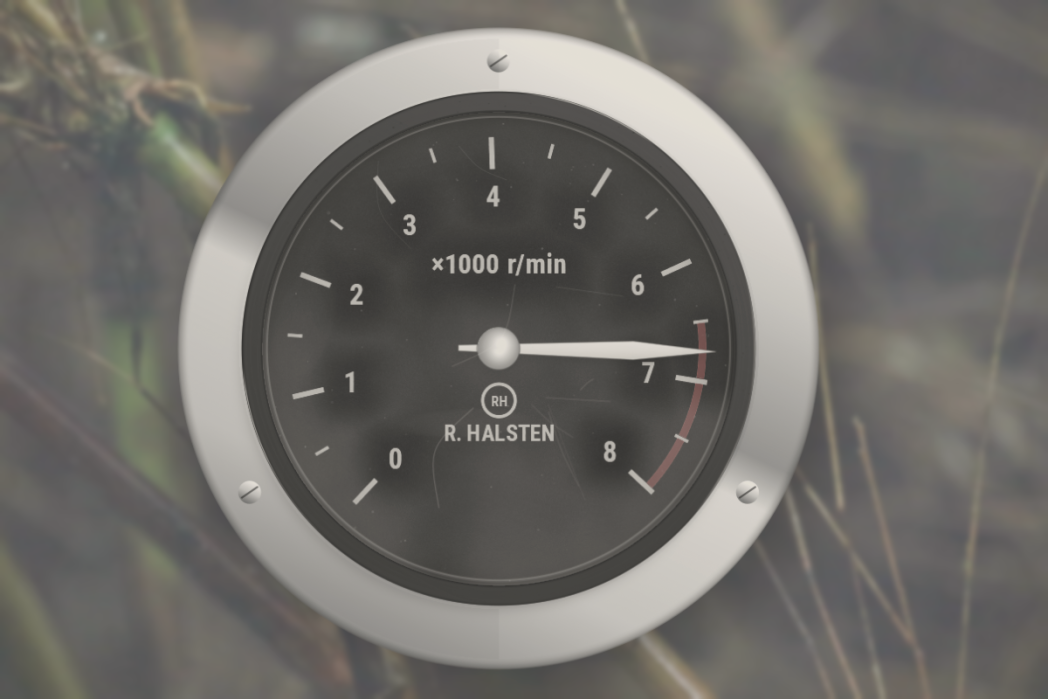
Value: rpm 6750
